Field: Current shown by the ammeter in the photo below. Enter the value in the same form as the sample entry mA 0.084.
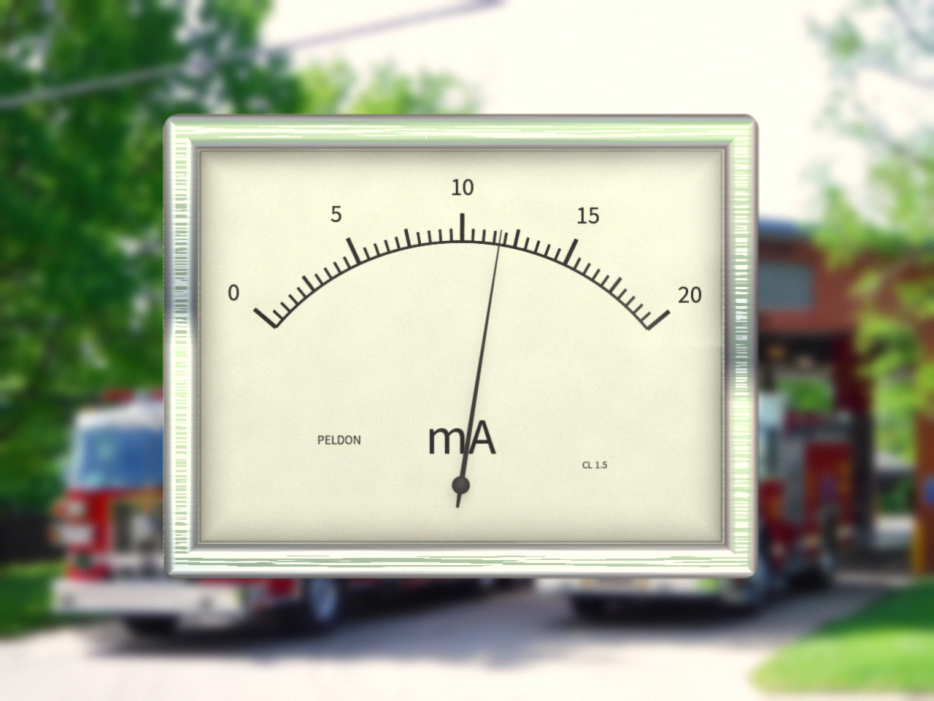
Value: mA 11.75
